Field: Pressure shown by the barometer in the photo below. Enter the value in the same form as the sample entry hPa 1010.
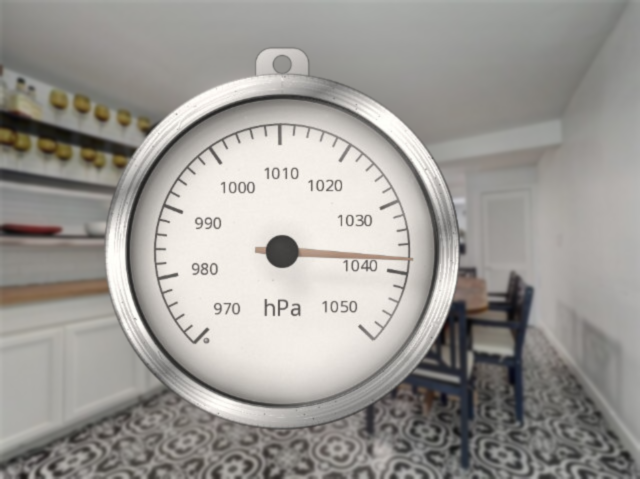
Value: hPa 1038
